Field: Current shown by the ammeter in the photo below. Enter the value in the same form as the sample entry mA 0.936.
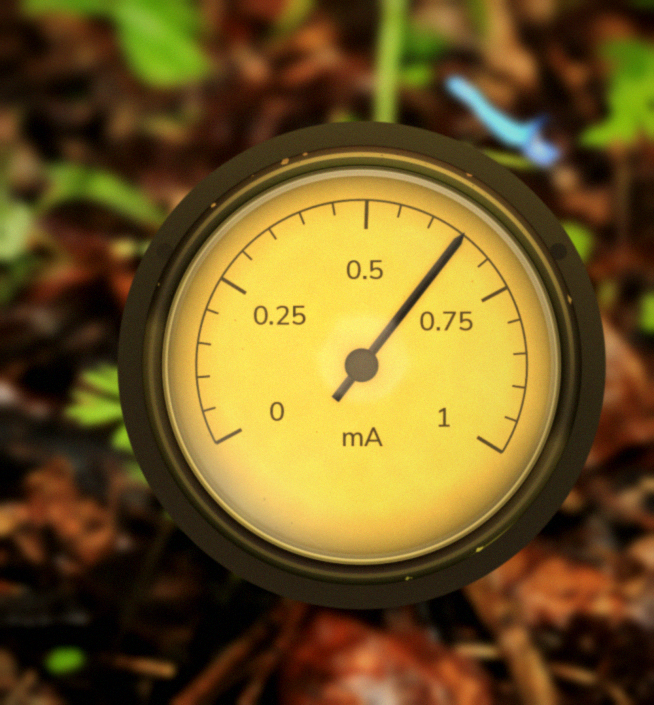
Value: mA 0.65
